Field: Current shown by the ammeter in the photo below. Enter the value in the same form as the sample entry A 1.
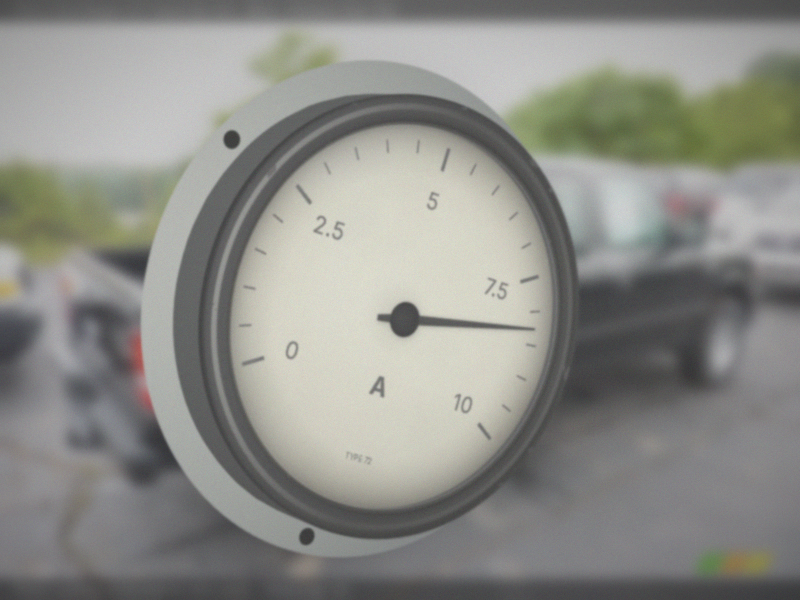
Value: A 8.25
